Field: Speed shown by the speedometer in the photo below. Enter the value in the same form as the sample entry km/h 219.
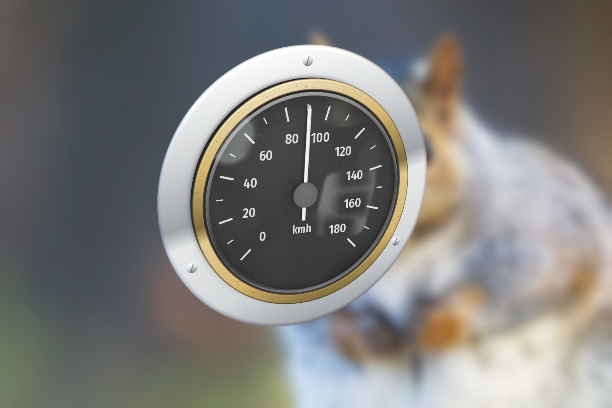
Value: km/h 90
